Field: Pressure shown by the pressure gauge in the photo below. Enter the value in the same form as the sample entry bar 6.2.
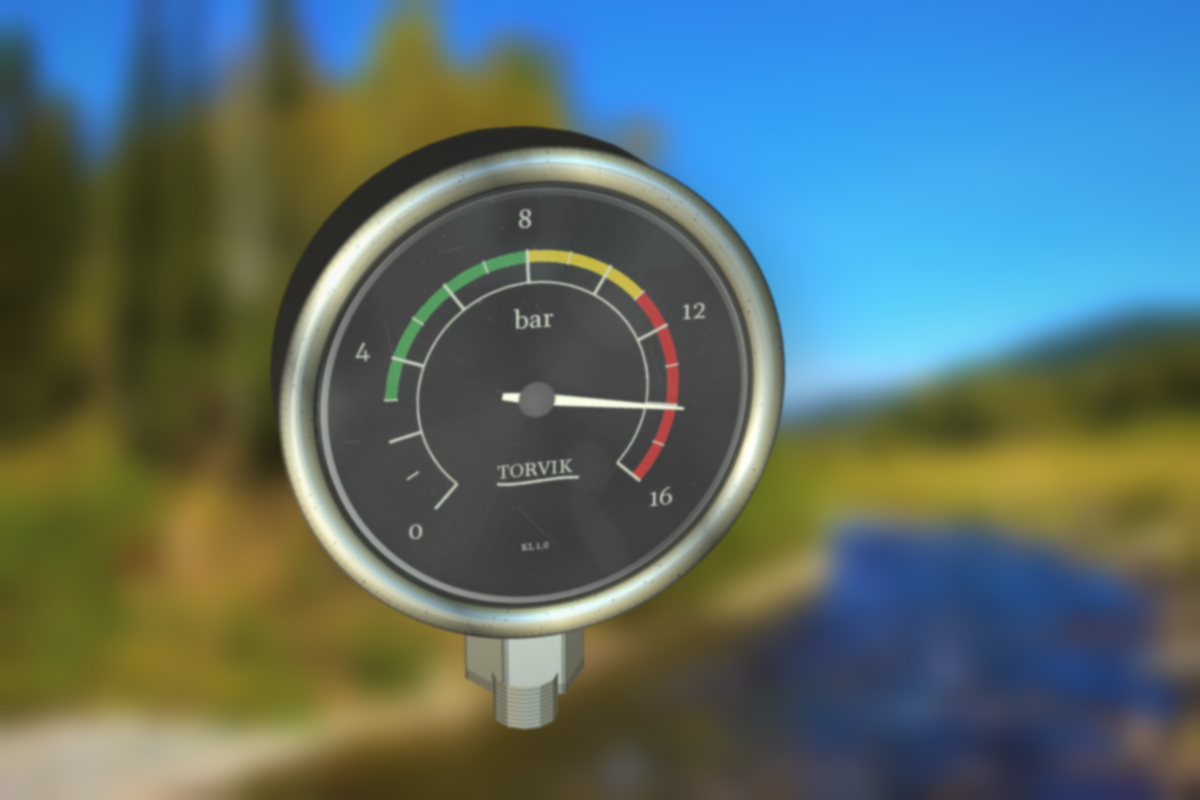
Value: bar 14
